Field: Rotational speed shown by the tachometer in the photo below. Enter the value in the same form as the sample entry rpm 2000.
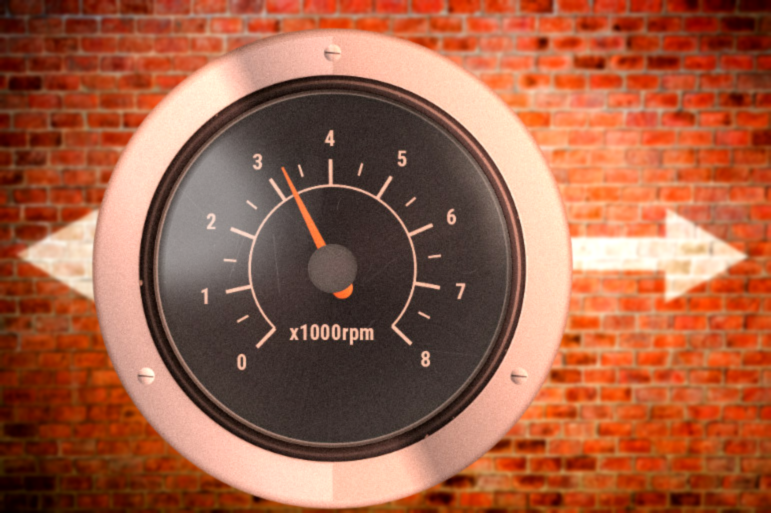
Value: rpm 3250
